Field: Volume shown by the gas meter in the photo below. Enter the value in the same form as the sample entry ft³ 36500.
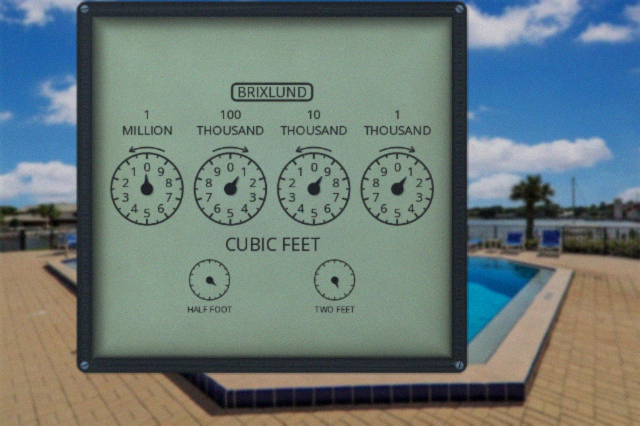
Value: ft³ 9100
